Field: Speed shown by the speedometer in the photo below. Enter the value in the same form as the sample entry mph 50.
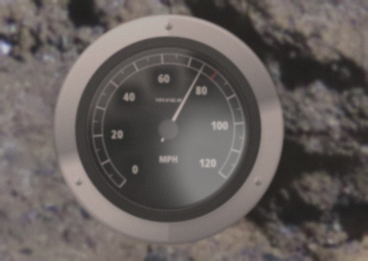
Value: mph 75
